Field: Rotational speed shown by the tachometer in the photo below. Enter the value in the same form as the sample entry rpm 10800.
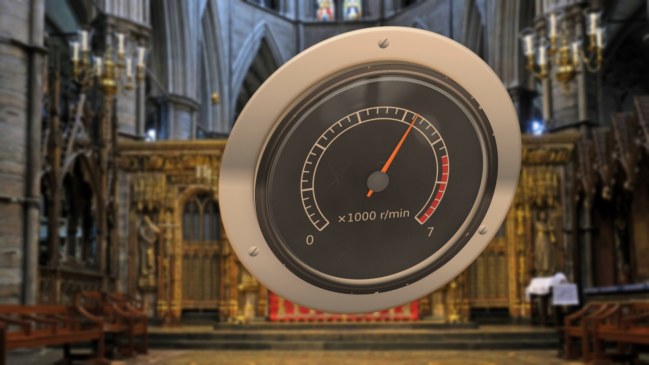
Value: rpm 4200
